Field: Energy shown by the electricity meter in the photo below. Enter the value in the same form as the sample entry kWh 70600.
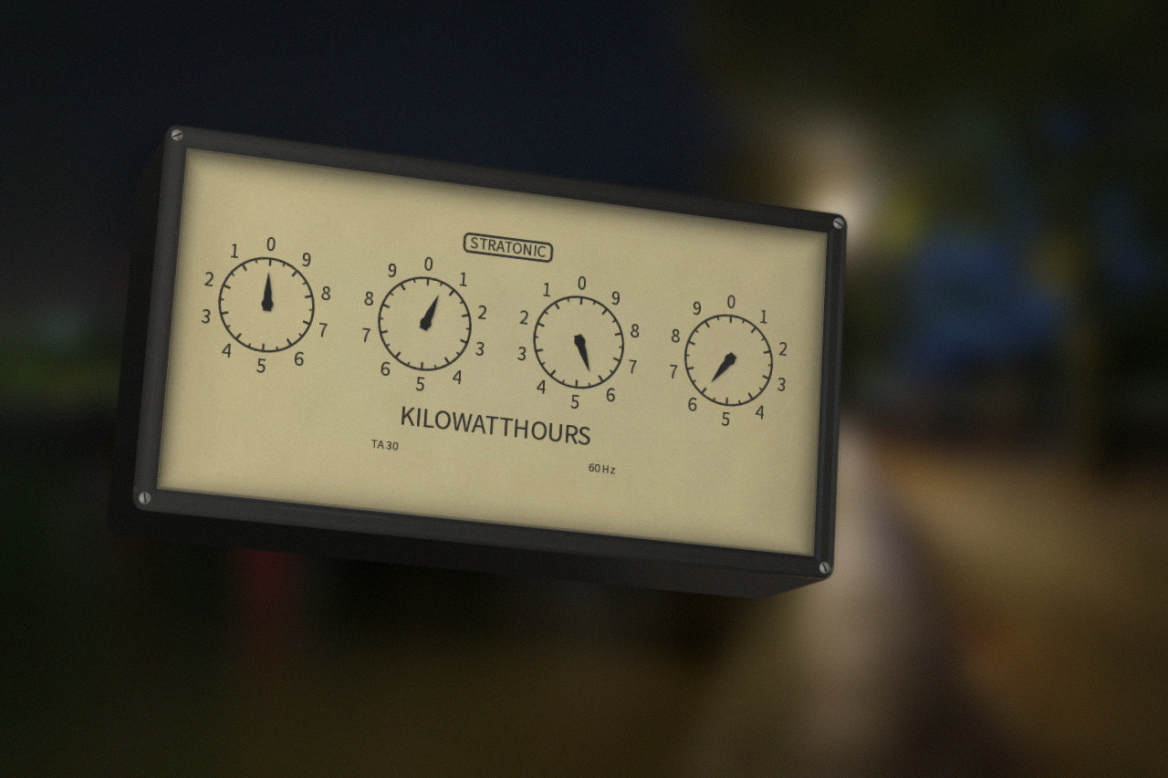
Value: kWh 56
